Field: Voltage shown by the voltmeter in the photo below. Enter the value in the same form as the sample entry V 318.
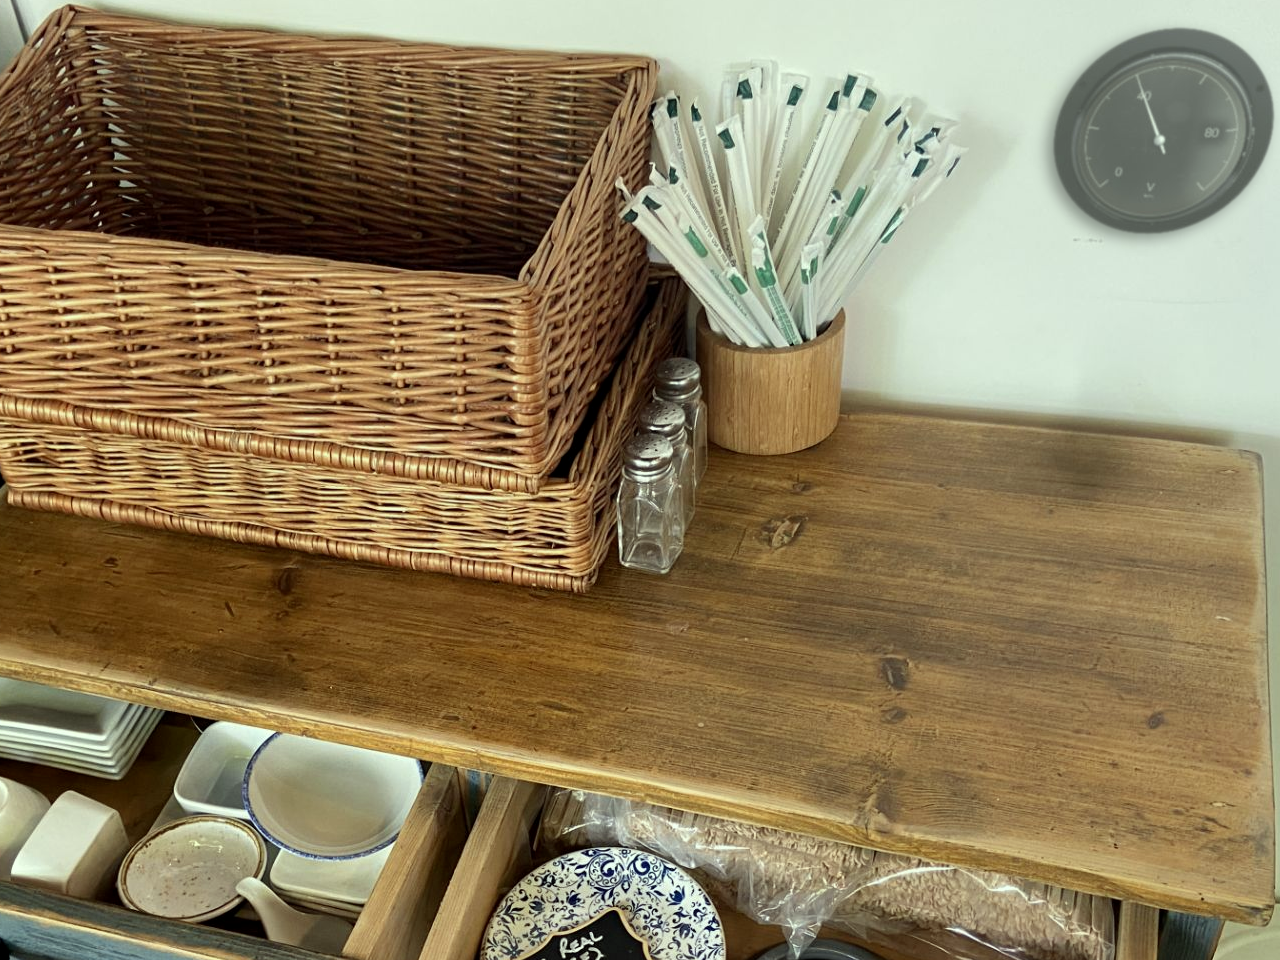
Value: V 40
